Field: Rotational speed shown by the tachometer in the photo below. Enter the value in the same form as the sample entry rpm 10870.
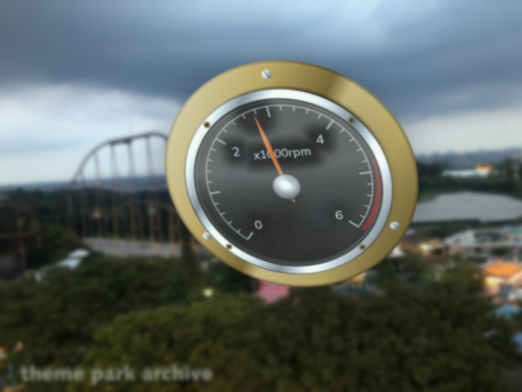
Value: rpm 2800
